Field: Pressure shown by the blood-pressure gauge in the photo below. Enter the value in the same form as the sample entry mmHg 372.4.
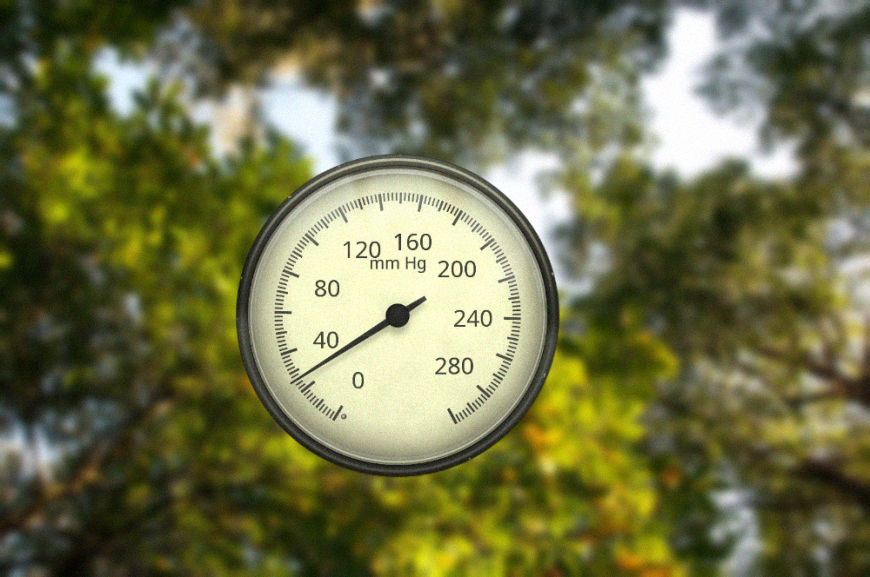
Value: mmHg 26
